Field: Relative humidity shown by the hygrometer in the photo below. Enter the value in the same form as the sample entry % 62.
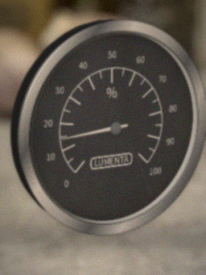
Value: % 15
